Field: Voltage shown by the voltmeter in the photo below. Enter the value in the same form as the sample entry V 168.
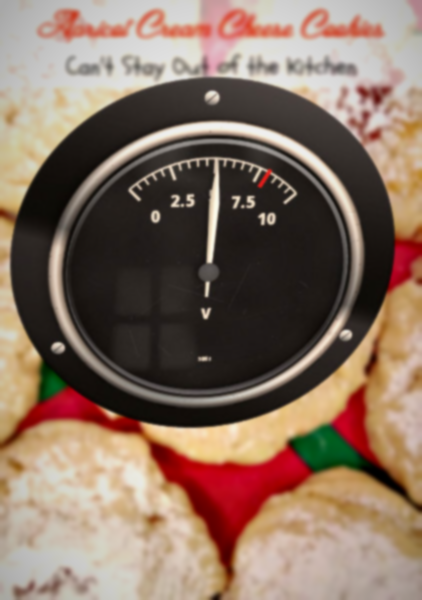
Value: V 5
